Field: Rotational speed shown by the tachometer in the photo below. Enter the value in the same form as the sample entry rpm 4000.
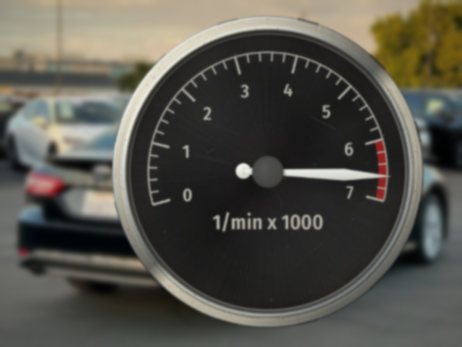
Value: rpm 6600
